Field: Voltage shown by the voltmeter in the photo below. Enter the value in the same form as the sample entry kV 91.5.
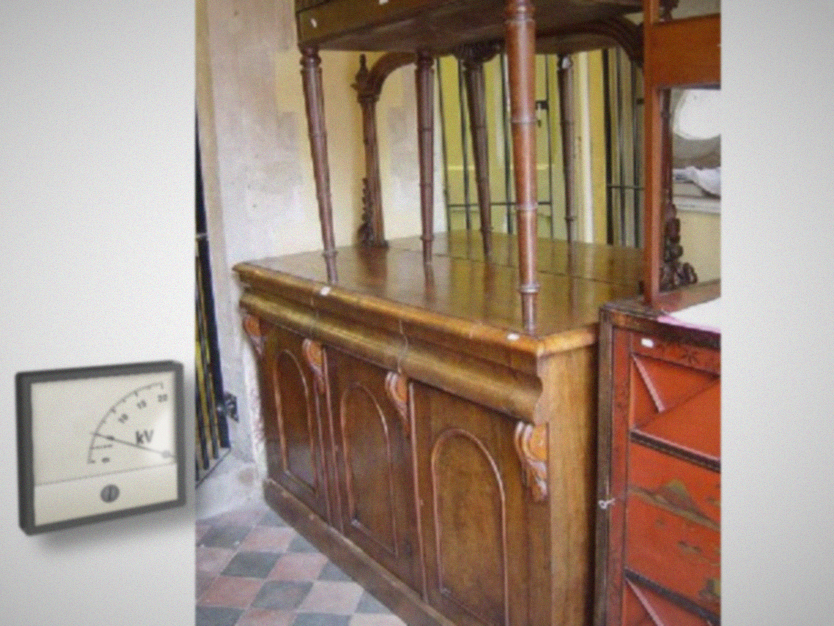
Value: kV 5
